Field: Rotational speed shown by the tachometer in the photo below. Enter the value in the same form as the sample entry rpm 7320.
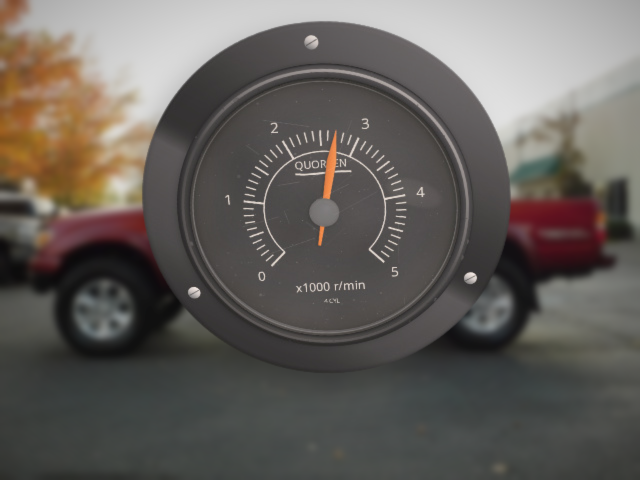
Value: rpm 2700
